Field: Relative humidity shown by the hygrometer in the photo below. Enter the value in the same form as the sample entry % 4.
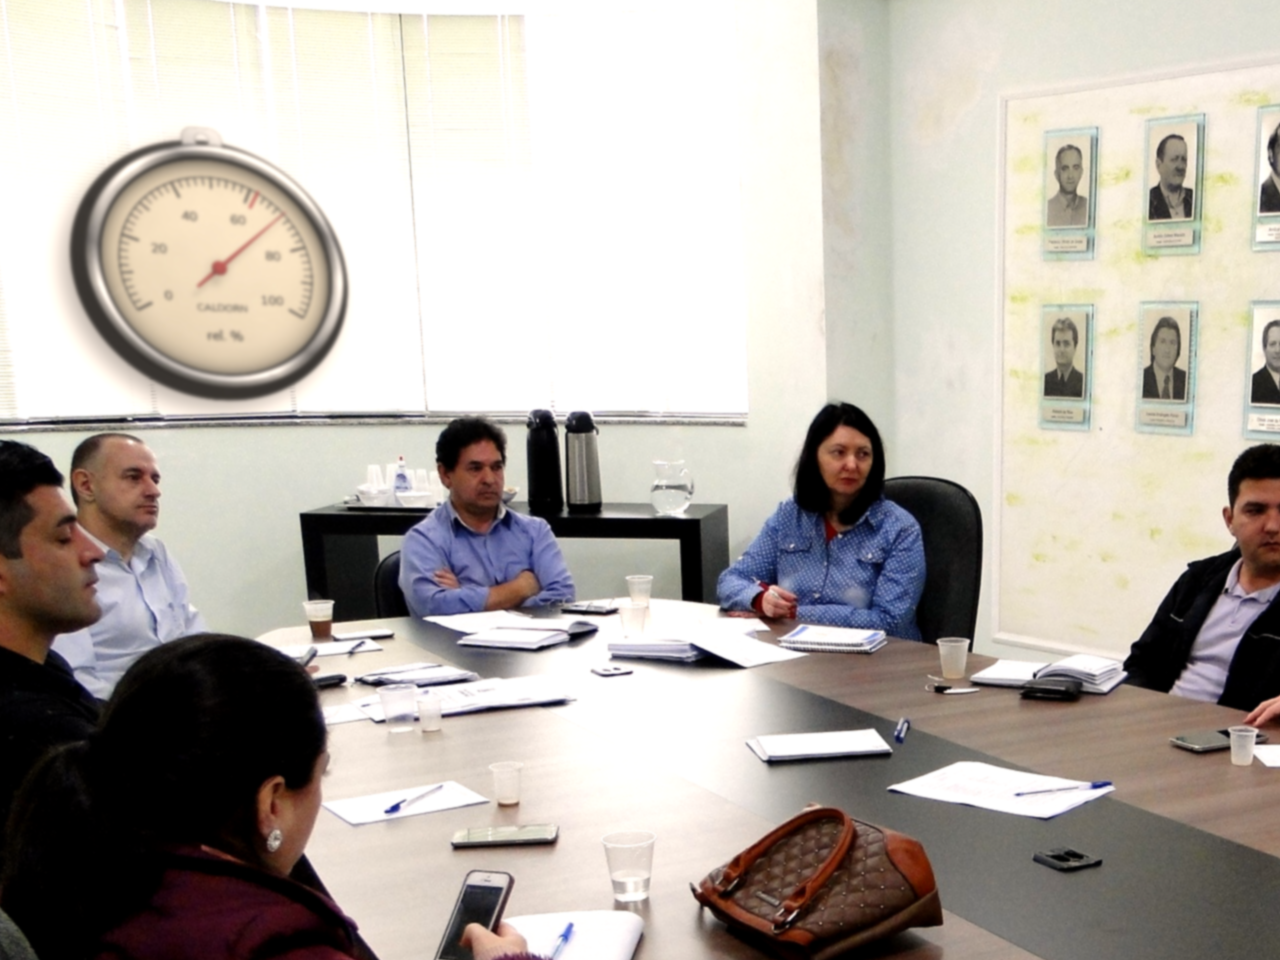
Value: % 70
